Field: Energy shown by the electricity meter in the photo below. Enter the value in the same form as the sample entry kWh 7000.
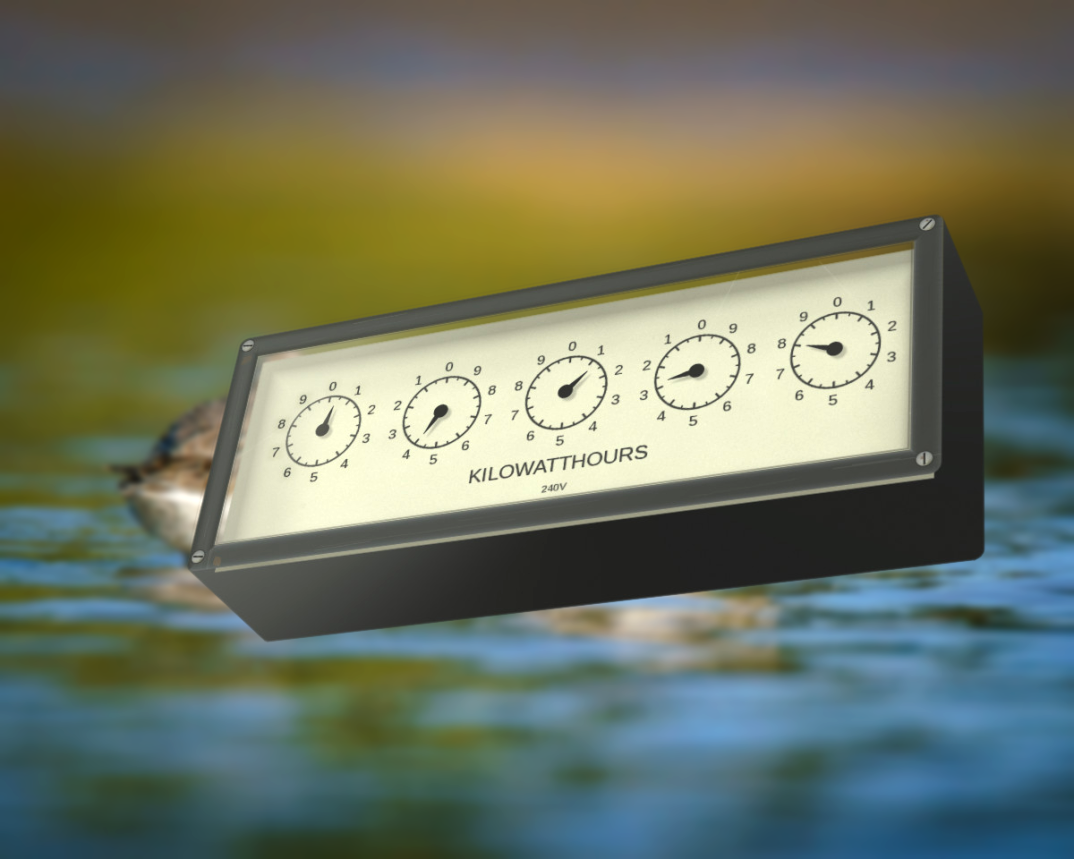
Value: kWh 4128
